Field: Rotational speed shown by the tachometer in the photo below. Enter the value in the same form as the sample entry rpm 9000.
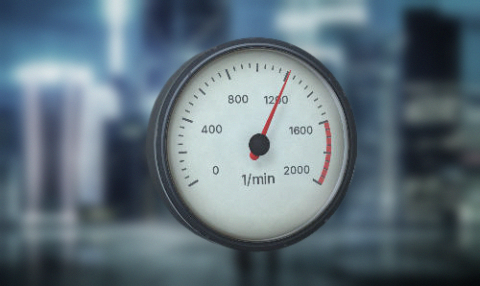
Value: rpm 1200
